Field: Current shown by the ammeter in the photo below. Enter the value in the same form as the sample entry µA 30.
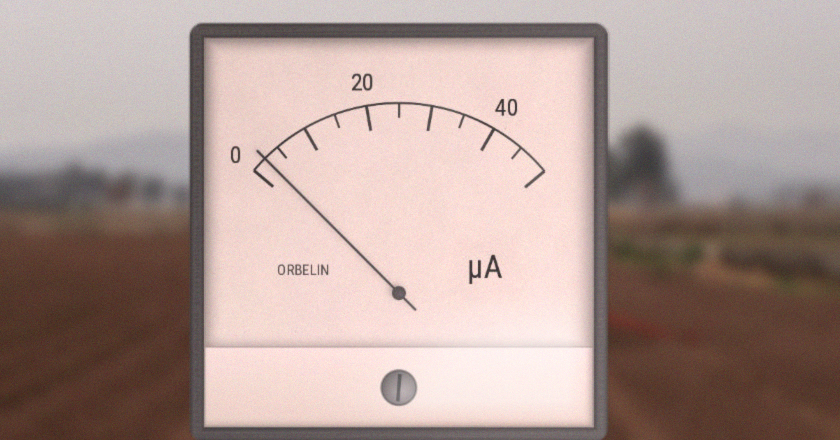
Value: µA 2.5
